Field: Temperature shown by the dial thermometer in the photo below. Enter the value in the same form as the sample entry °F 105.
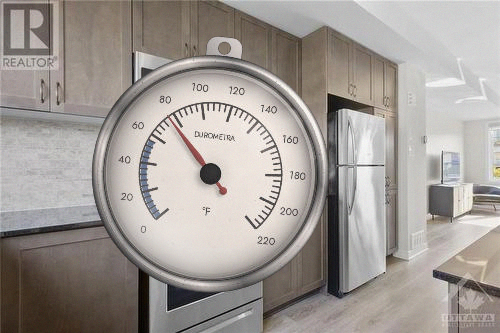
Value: °F 76
